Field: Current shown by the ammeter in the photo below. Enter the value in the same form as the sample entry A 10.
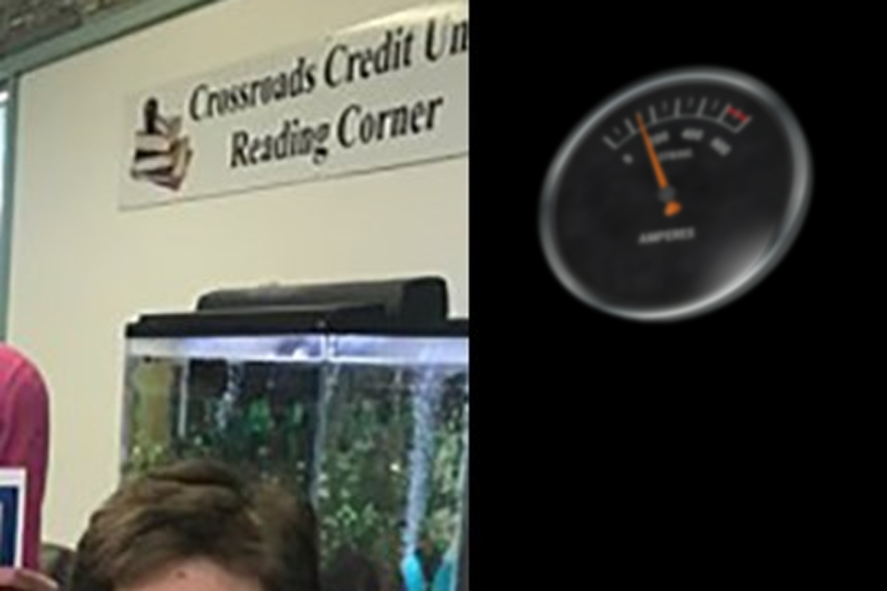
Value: A 150
